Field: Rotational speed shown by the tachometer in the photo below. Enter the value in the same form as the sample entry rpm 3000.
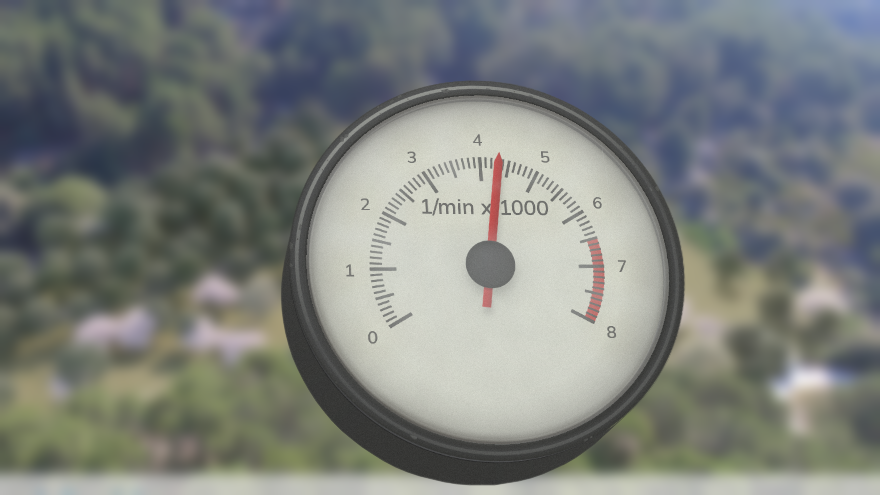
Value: rpm 4300
